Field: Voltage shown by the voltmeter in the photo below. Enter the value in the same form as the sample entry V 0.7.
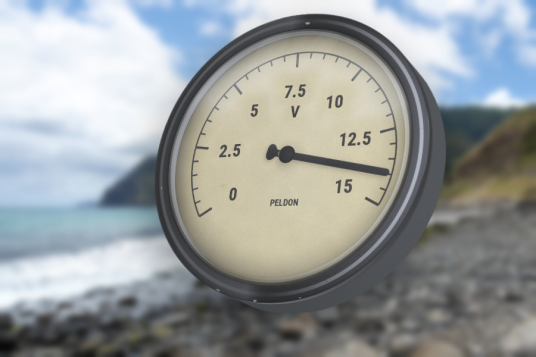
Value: V 14
